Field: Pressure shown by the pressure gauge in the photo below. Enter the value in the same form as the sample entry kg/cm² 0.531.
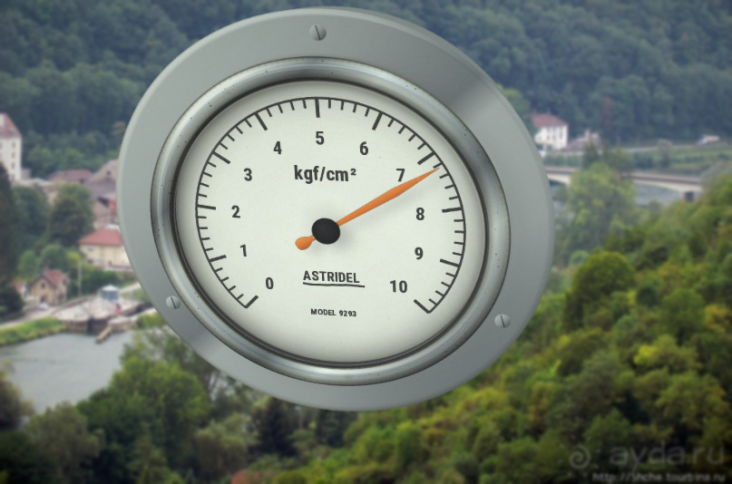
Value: kg/cm² 7.2
